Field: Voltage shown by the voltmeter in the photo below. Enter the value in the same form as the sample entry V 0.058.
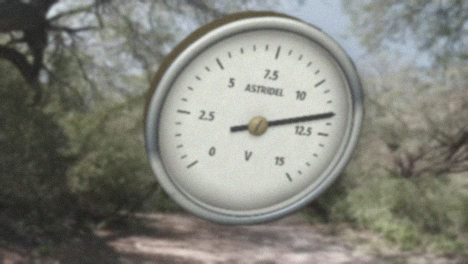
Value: V 11.5
